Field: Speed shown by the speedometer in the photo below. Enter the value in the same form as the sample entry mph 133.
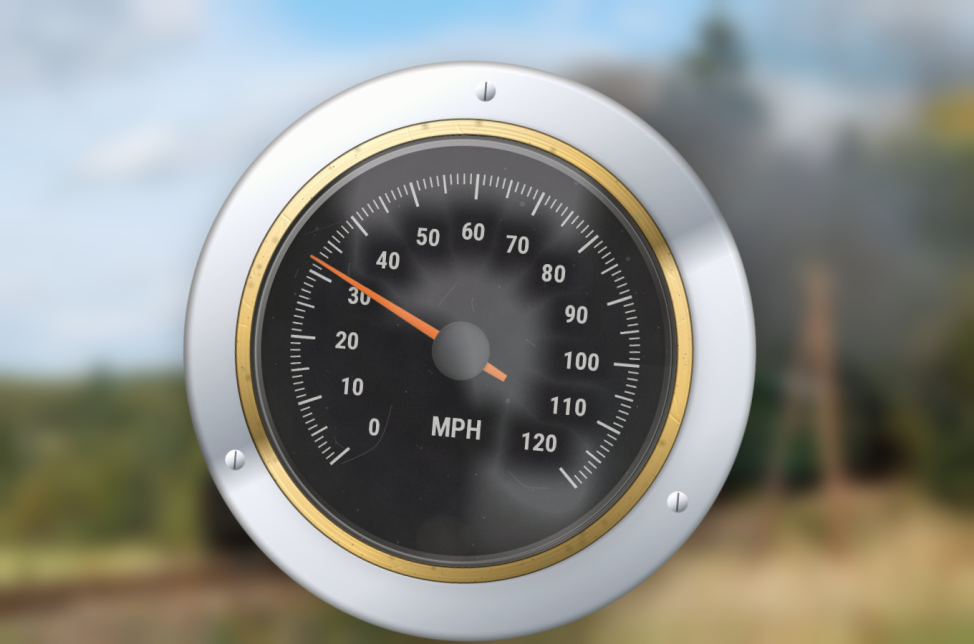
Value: mph 32
